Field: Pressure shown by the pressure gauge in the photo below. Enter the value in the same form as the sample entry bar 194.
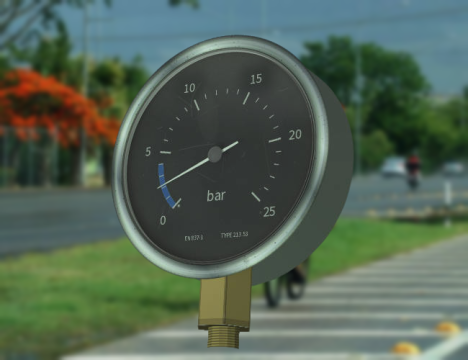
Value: bar 2
